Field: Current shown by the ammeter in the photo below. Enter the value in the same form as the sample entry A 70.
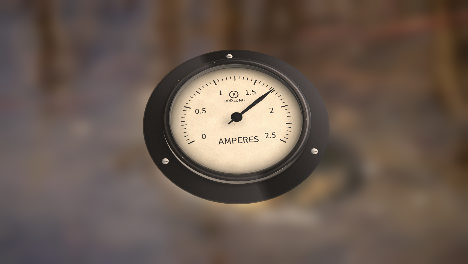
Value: A 1.75
